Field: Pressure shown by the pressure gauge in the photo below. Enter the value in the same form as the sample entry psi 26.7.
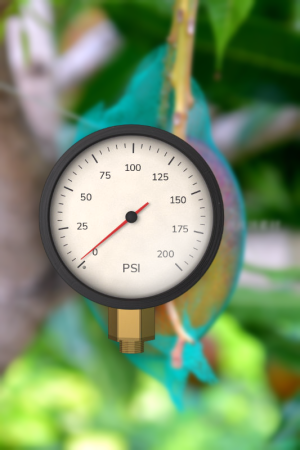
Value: psi 2.5
